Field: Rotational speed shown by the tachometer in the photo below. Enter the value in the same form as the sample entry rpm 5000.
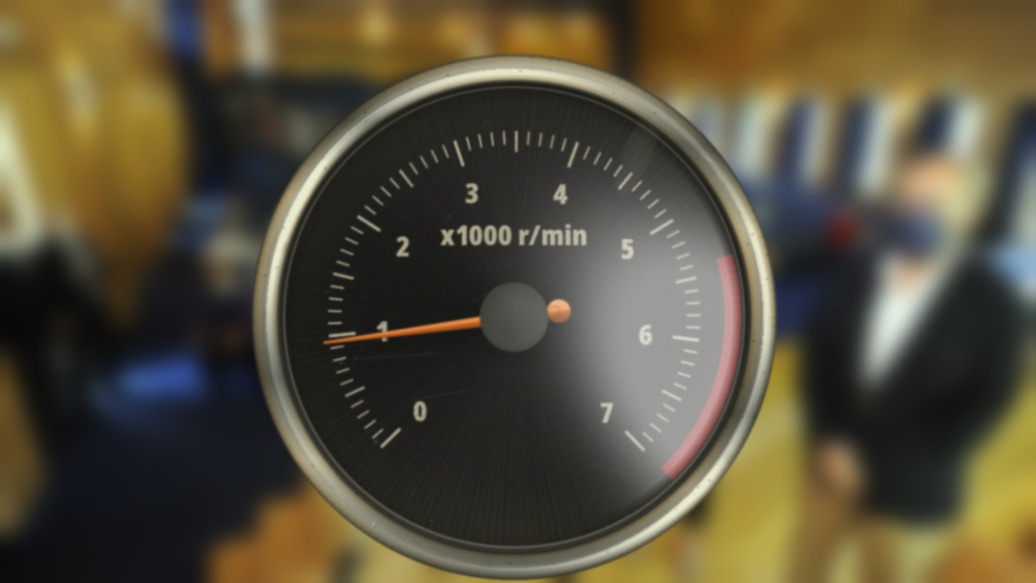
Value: rpm 950
